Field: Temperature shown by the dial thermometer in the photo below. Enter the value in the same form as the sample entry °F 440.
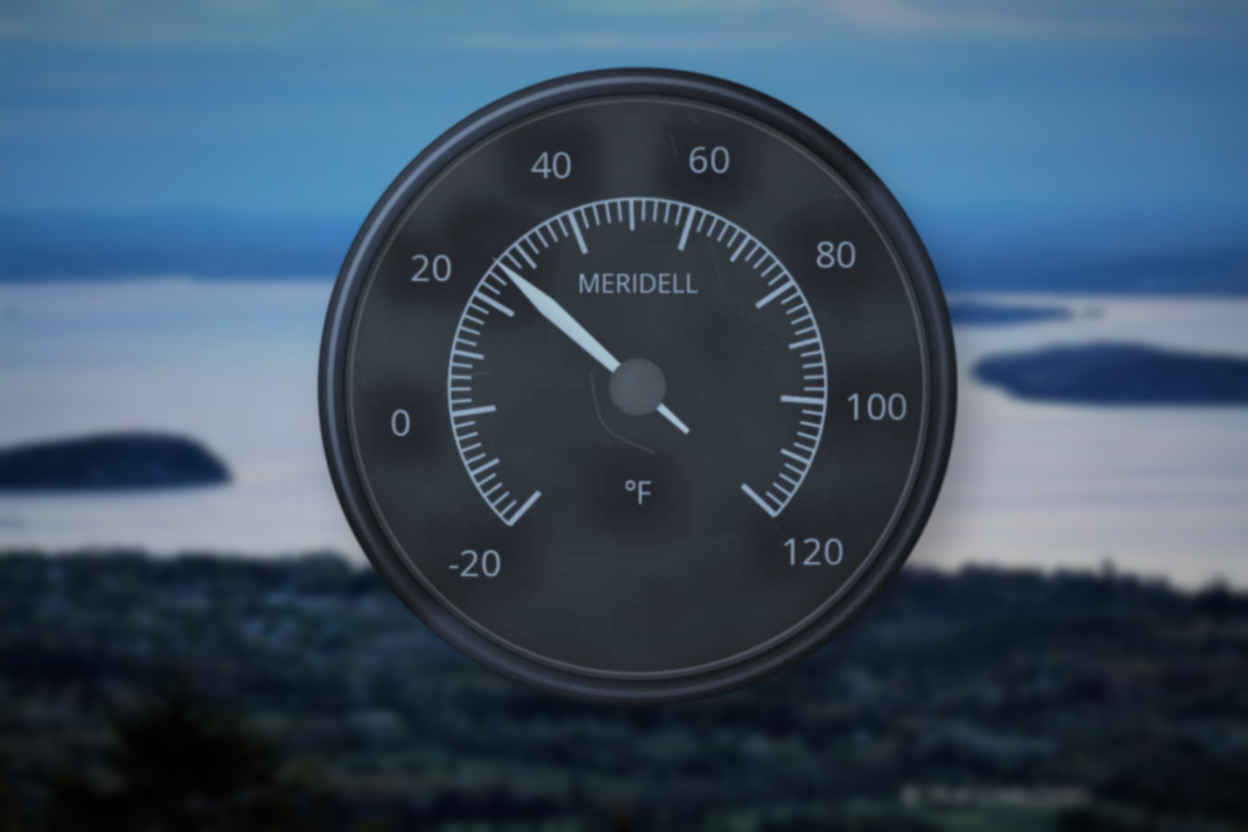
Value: °F 26
